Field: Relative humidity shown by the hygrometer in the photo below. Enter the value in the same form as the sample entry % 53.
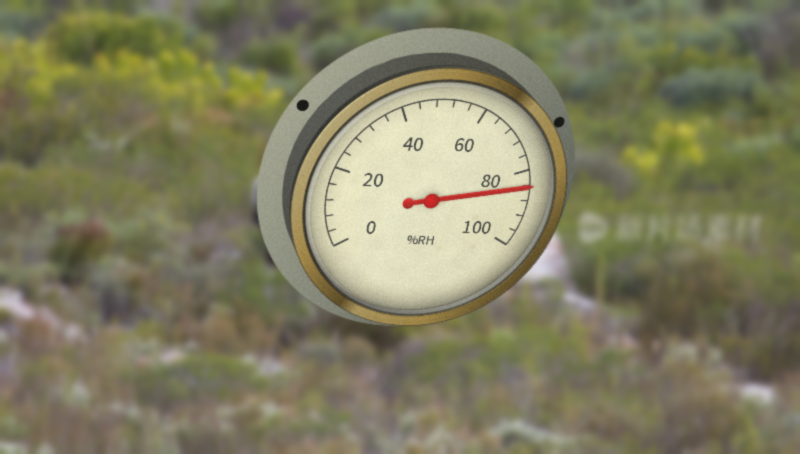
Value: % 84
